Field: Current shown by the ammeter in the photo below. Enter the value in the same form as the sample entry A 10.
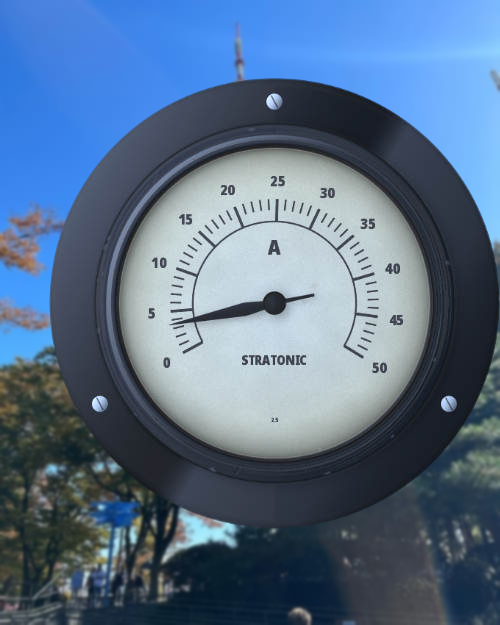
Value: A 3.5
